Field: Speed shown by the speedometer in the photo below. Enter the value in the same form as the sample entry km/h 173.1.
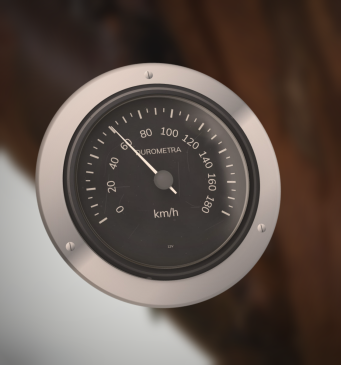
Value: km/h 60
